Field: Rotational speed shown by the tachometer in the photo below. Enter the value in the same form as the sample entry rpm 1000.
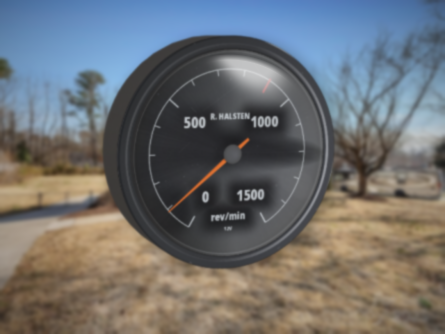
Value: rpm 100
